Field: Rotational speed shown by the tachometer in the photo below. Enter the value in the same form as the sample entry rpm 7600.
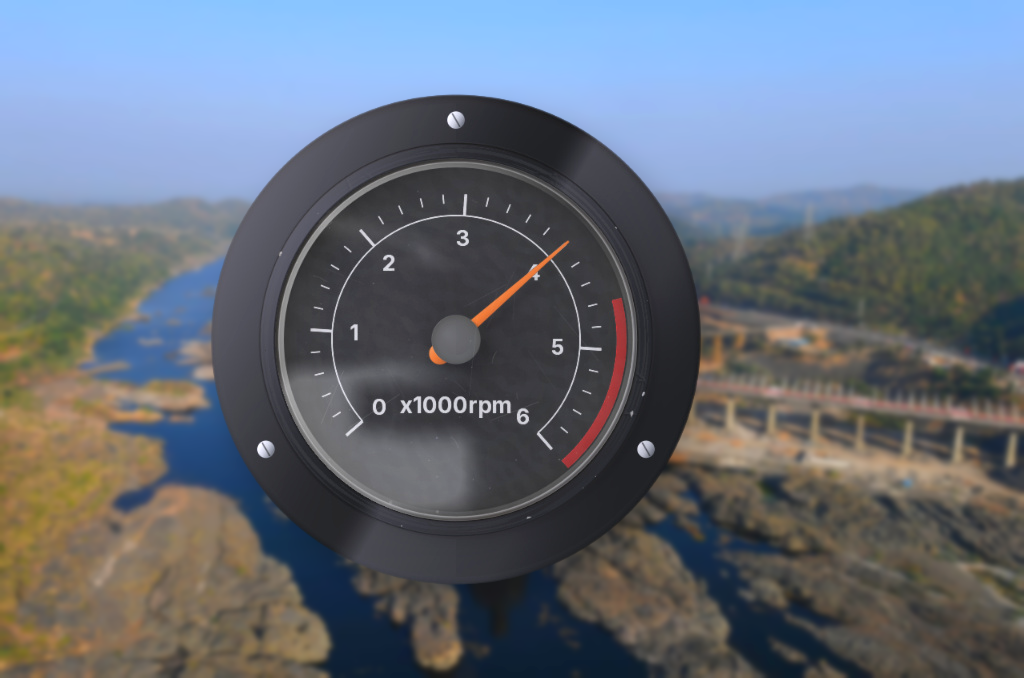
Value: rpm 4000
